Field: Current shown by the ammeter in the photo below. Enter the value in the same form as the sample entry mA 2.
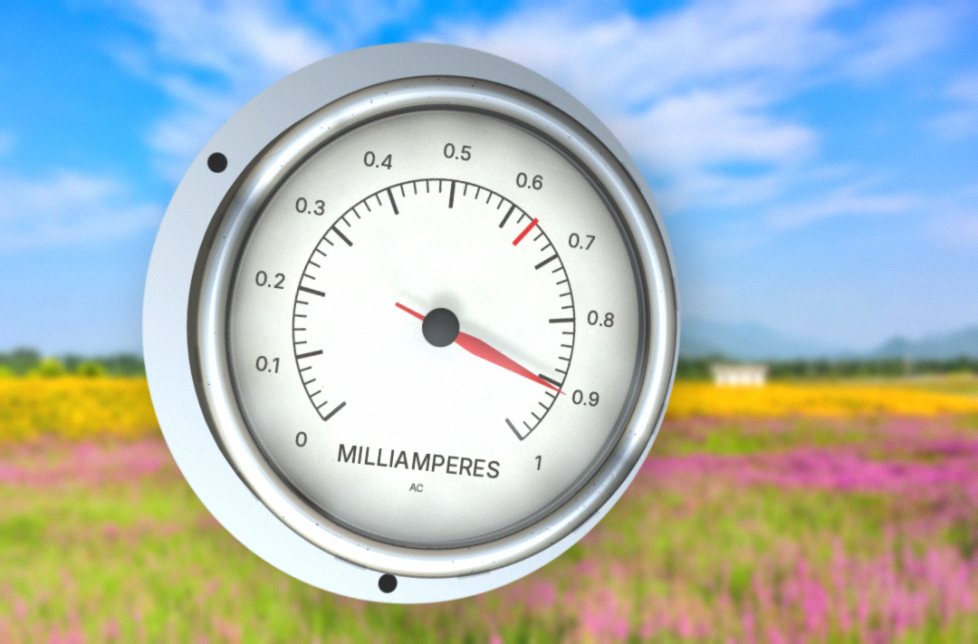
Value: mA 0.91
